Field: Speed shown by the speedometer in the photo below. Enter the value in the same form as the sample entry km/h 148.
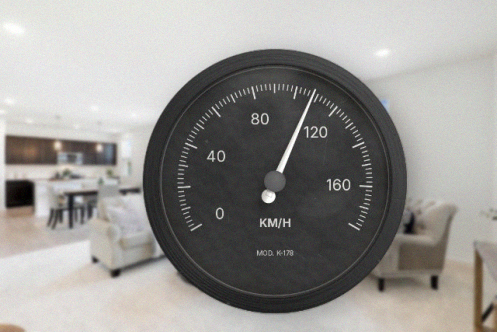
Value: km/h 108
